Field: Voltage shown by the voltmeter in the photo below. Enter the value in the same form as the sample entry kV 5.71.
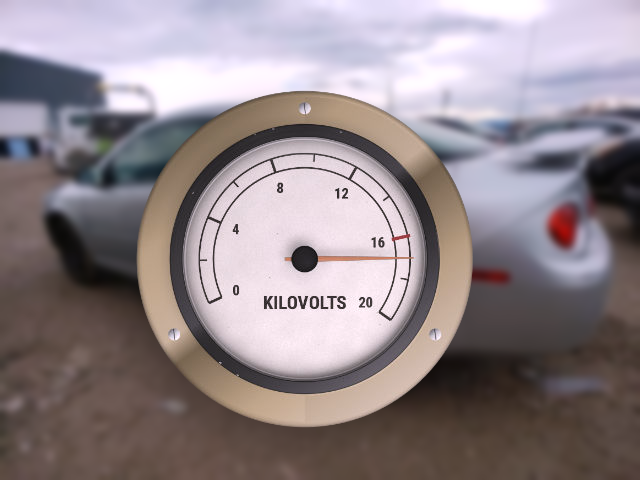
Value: kV 17
